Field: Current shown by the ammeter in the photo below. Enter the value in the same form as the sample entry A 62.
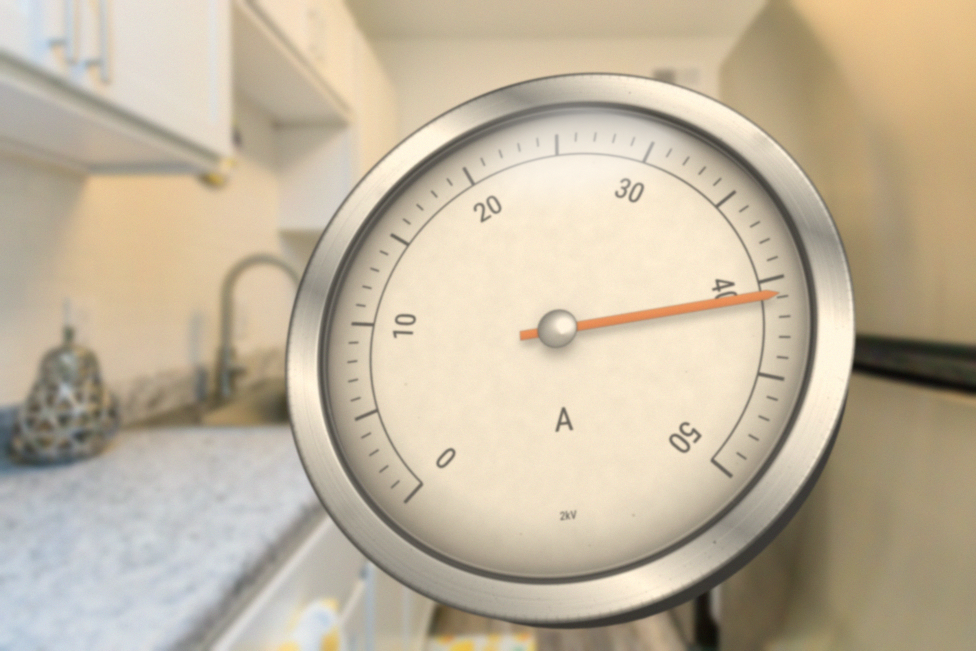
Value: A 41
